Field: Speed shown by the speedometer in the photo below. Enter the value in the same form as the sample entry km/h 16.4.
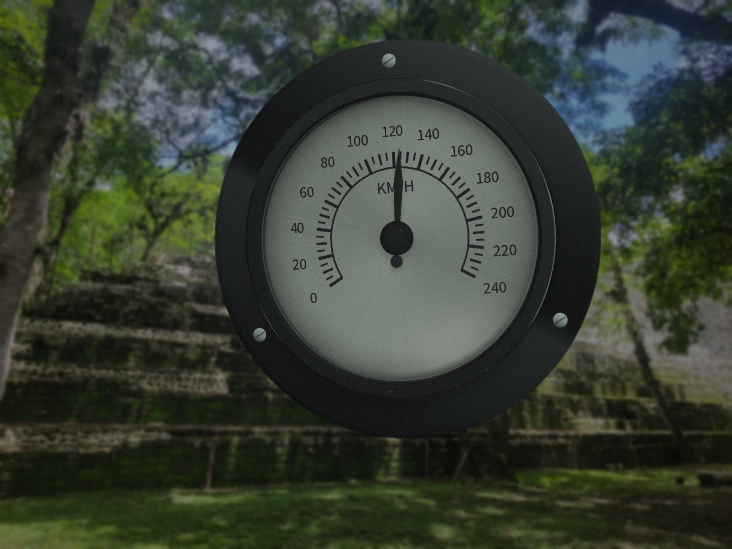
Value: km/h 125
